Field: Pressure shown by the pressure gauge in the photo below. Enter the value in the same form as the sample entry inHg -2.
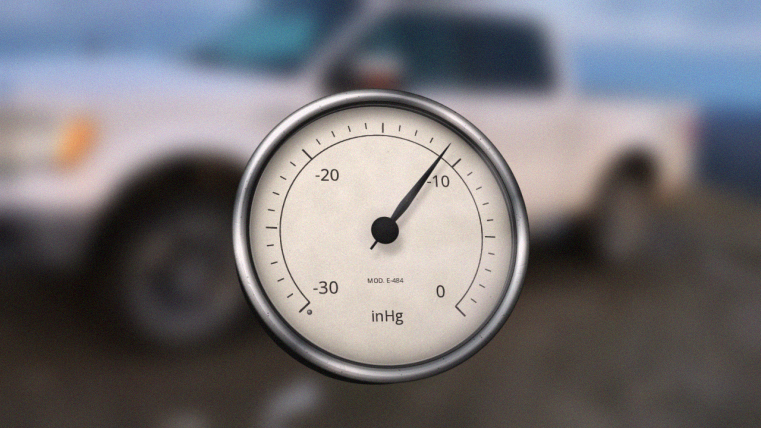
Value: inHg -11
